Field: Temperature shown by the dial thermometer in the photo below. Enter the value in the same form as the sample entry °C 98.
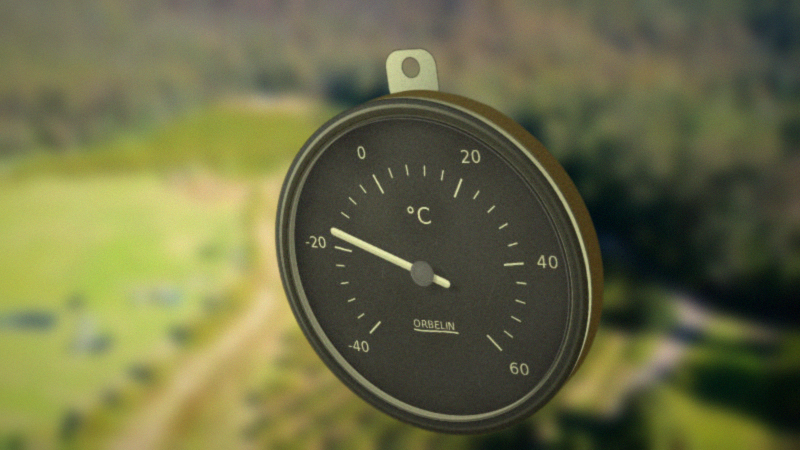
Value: °C -16
